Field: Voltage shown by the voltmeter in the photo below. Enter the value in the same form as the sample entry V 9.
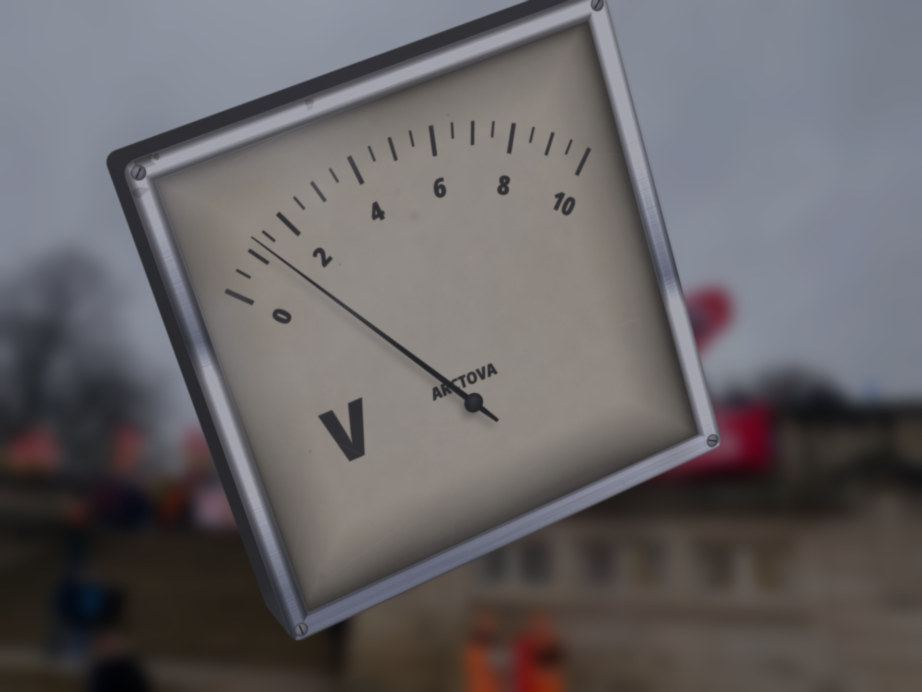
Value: V 1.25
